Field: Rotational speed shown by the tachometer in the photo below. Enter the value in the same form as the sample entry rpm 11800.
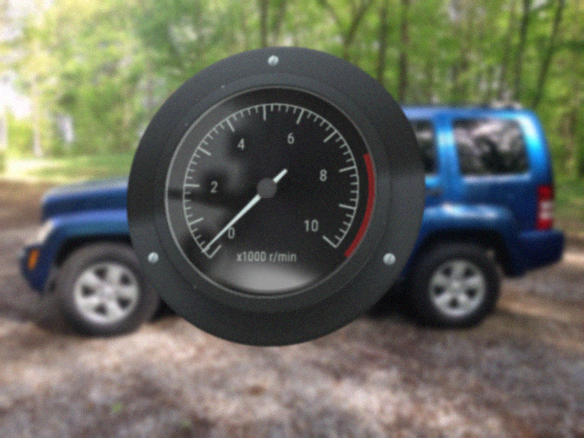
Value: rpm 200
